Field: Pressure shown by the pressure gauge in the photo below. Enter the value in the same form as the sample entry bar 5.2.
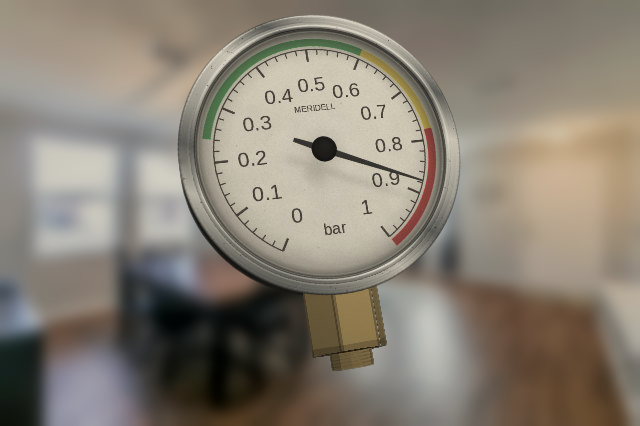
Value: bar 0.88
